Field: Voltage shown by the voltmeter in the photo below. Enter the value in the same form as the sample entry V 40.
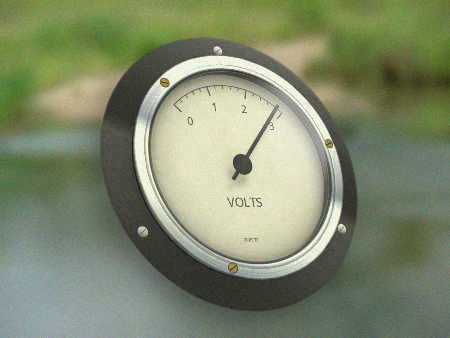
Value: V 2.8
